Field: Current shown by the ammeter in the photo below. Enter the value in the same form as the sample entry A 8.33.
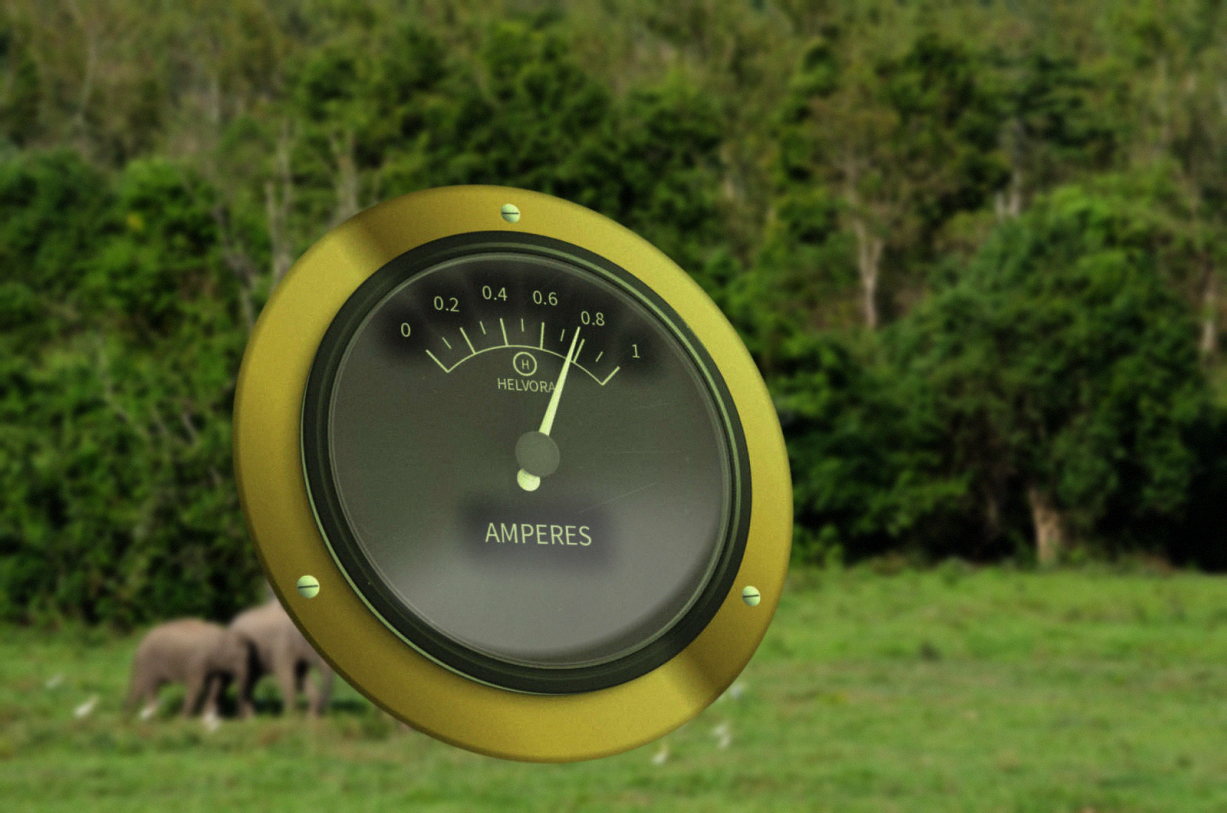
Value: A 0.75
